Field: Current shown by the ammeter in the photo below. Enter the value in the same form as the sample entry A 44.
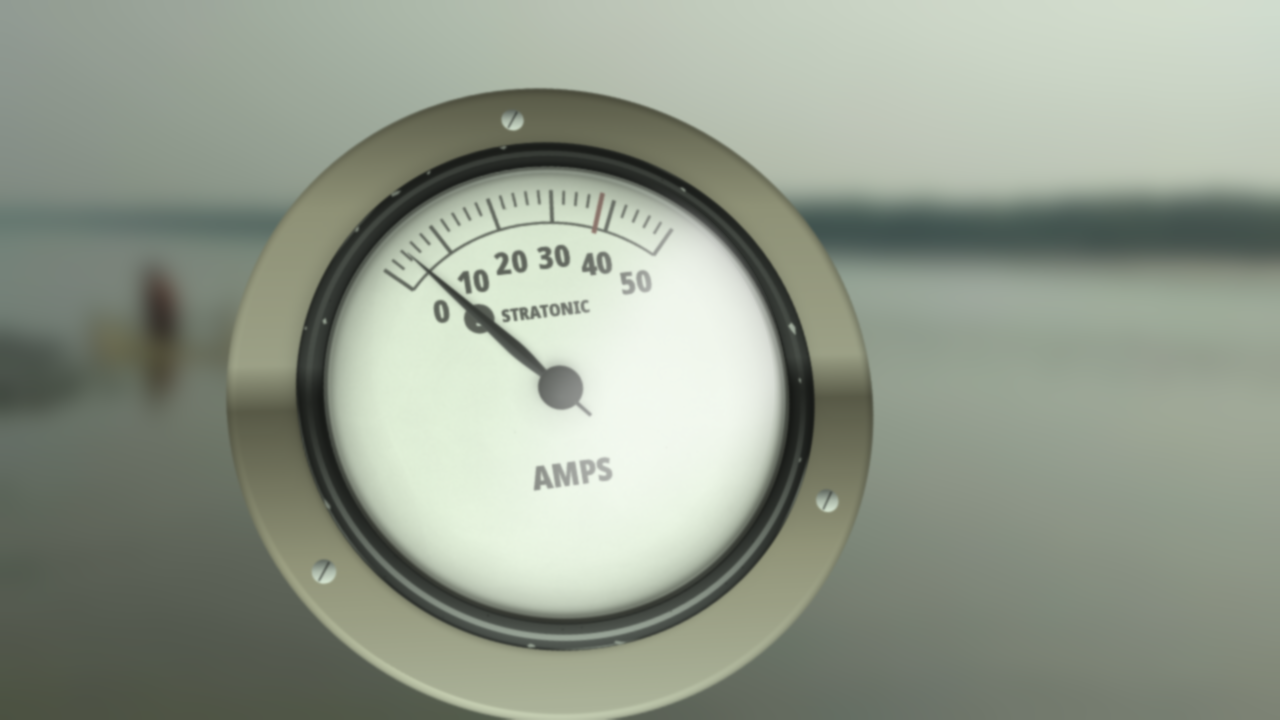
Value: A 4
